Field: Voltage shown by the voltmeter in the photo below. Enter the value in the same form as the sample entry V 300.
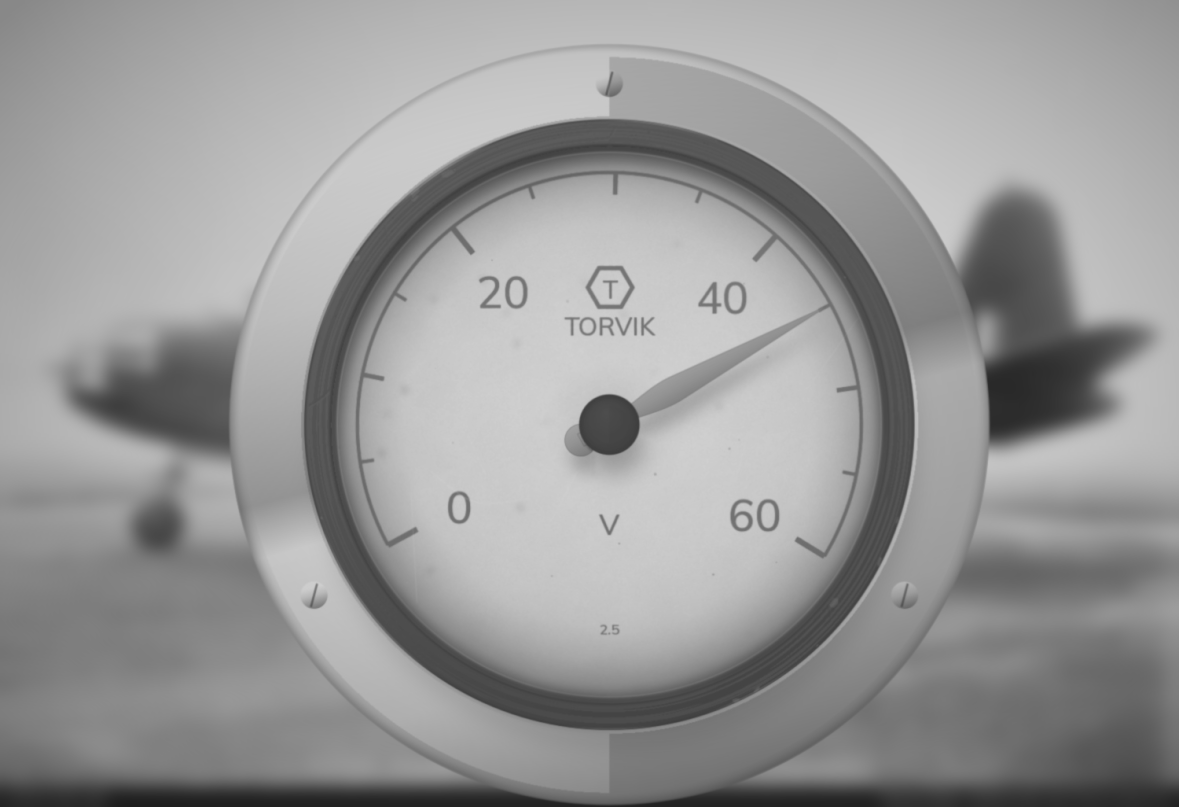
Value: V 45
